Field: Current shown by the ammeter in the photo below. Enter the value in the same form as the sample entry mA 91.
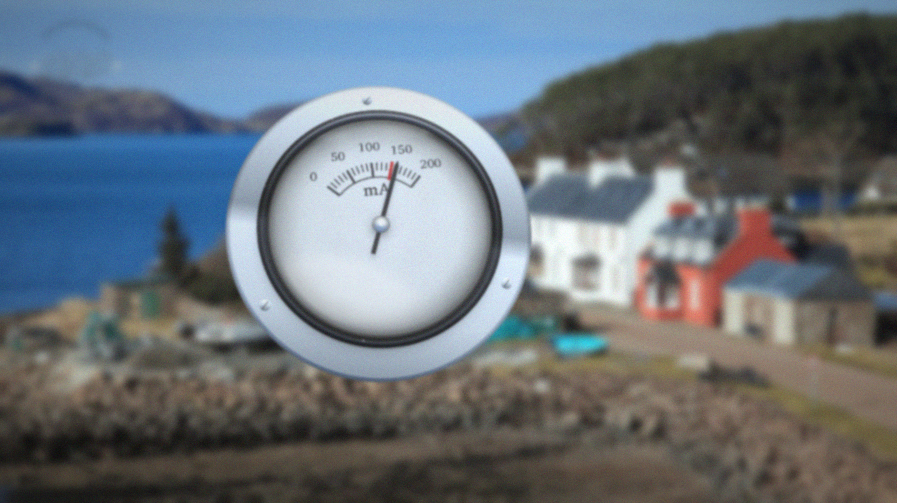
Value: mA 150
